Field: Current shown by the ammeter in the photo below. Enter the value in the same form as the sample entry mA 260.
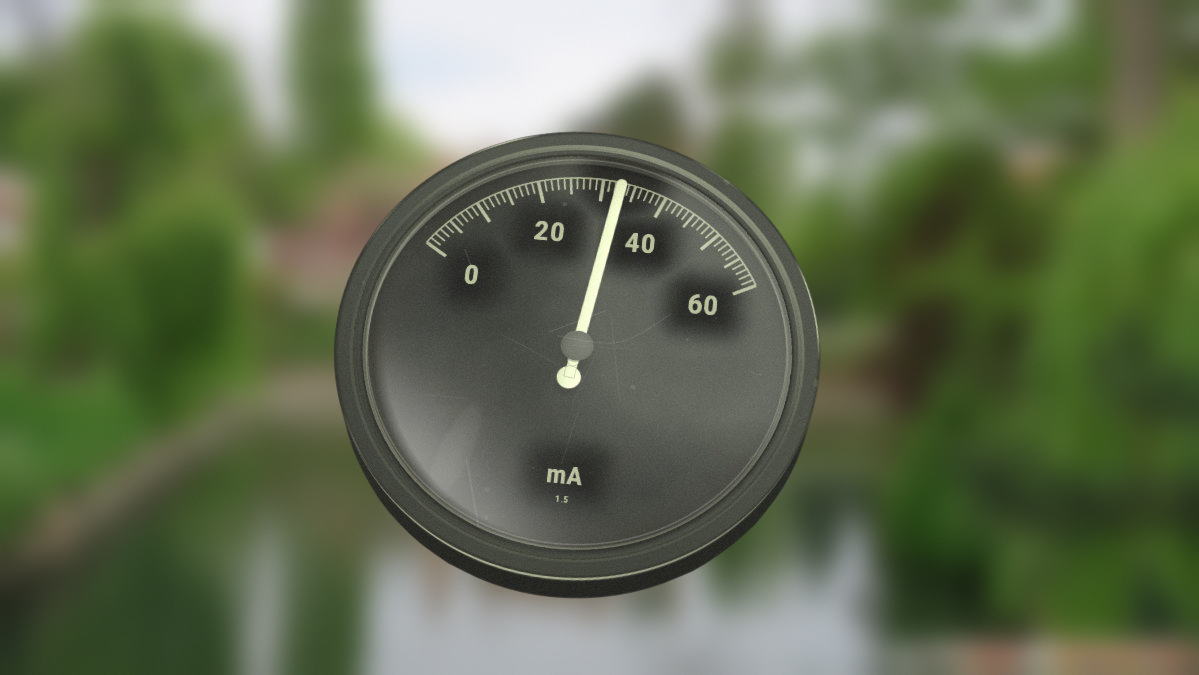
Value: mA 33
